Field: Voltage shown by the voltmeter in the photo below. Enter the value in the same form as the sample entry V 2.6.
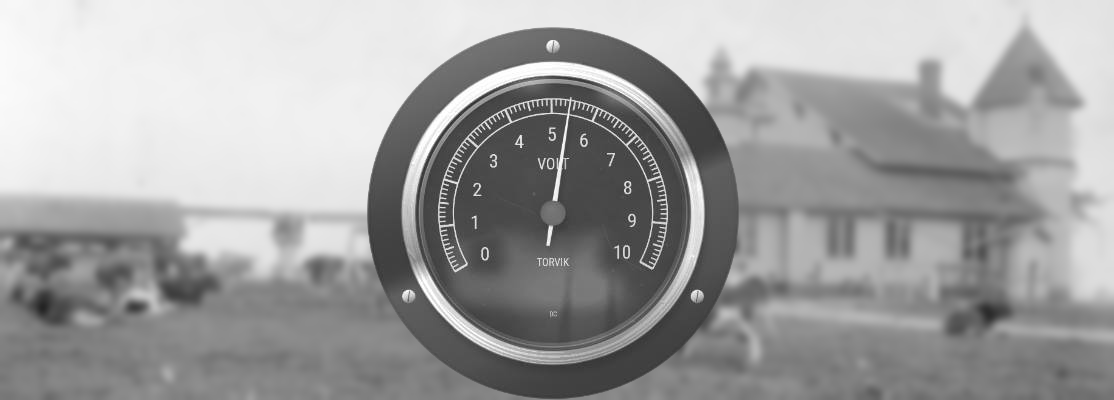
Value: V 5.4
